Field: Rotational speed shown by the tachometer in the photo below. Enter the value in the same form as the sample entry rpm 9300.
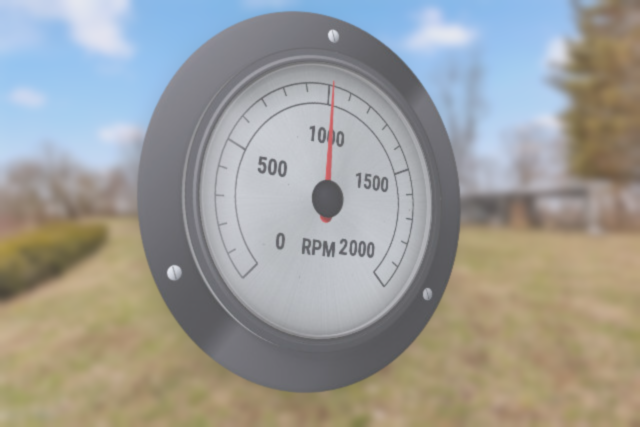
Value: rpm 1000
